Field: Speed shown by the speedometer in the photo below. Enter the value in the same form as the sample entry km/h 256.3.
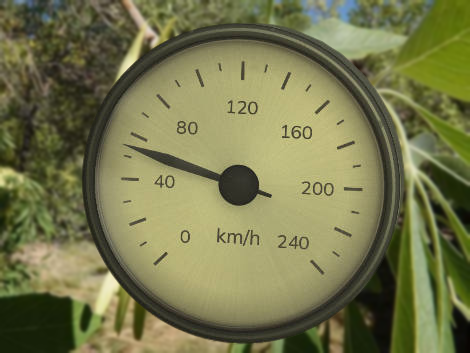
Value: km/h 55
